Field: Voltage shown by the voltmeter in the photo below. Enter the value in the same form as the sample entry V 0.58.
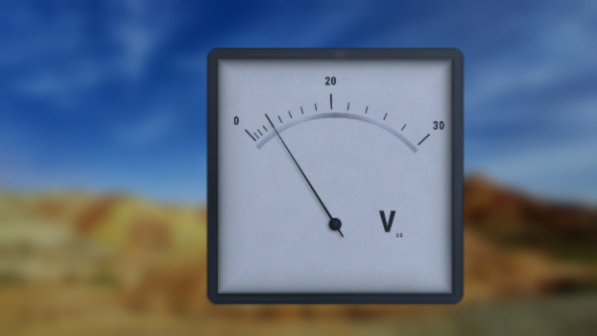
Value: V 10
